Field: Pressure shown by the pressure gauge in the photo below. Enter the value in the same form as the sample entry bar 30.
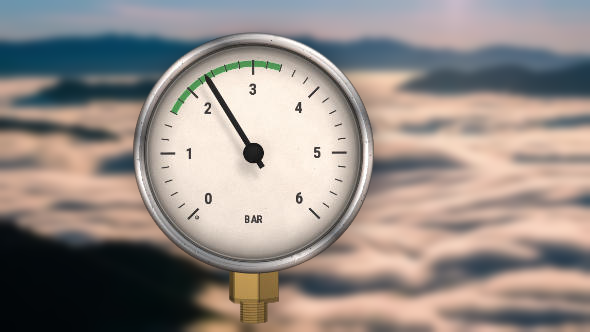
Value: bar 2.3
